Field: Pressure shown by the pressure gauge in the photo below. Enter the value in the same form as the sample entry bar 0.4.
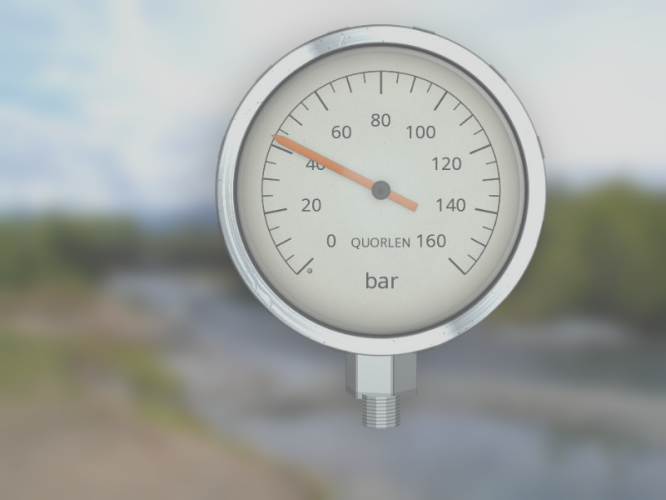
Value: bar 42.5
